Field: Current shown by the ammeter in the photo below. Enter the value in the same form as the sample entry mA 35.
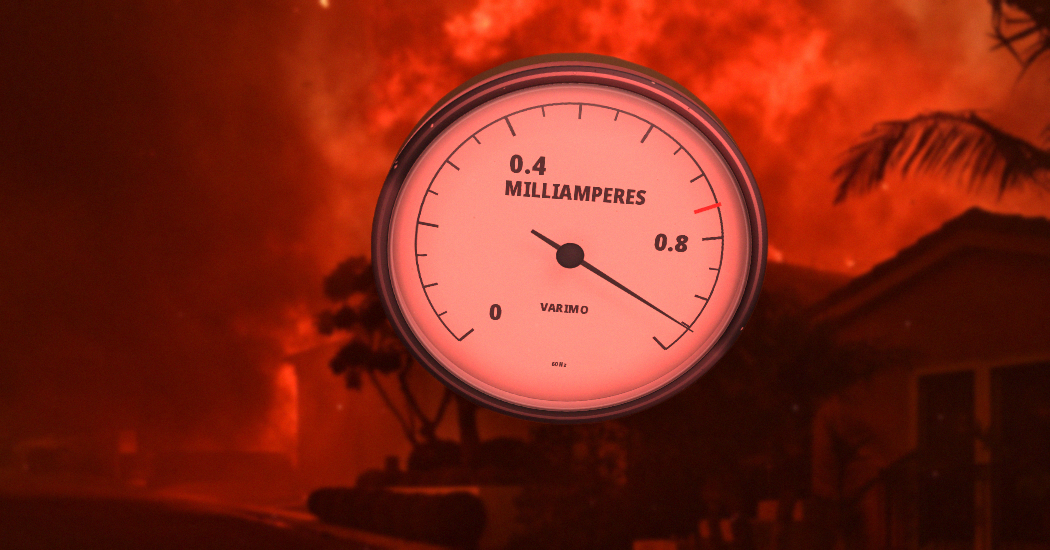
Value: mA 0.95
